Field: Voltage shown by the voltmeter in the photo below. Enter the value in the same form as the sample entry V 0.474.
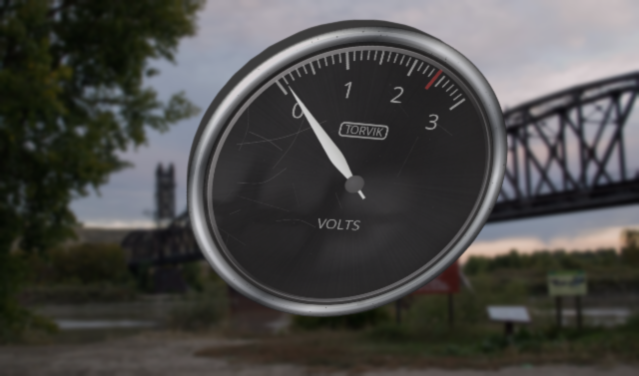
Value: V 0.1
